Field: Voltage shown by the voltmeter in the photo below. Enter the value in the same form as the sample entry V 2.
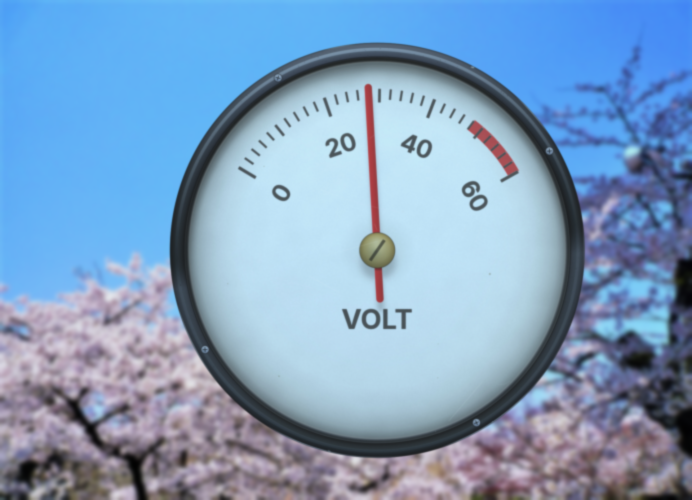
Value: V 28
